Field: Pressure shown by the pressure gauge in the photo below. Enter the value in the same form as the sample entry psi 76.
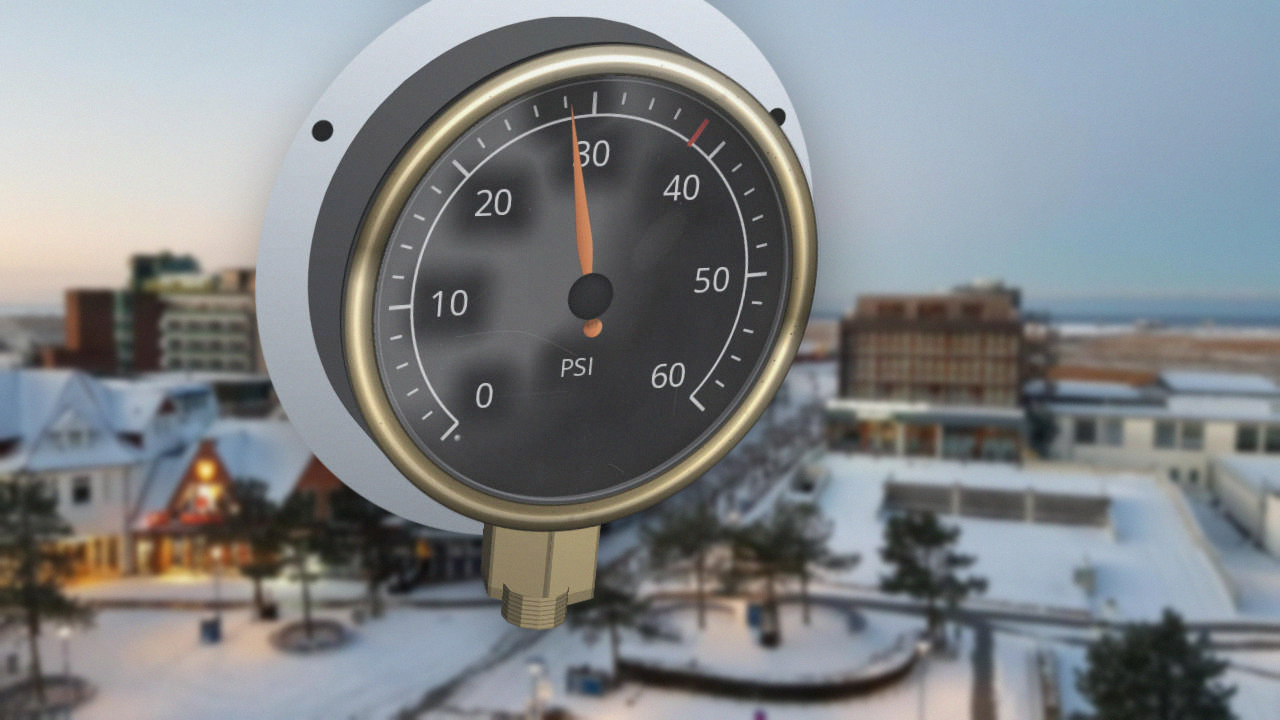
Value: psi 28
